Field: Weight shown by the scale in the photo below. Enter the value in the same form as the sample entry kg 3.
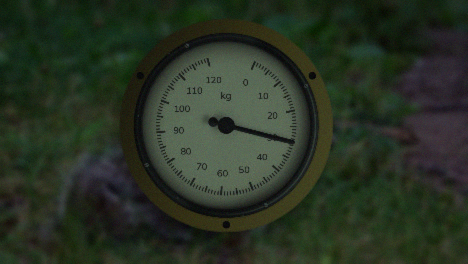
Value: kg 30
